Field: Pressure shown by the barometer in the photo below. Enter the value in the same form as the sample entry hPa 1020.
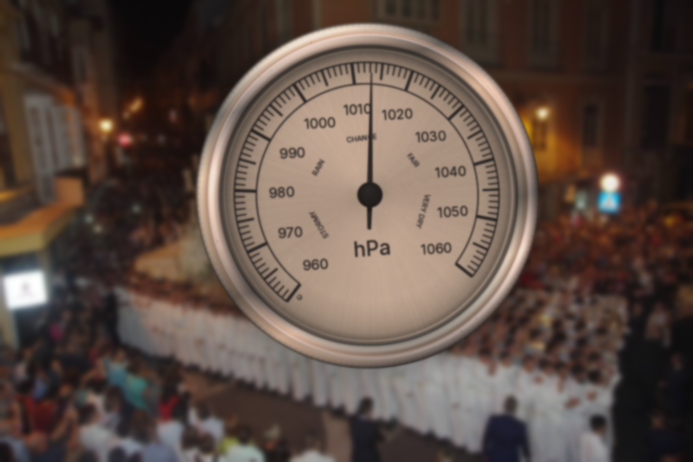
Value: hPa 1013
